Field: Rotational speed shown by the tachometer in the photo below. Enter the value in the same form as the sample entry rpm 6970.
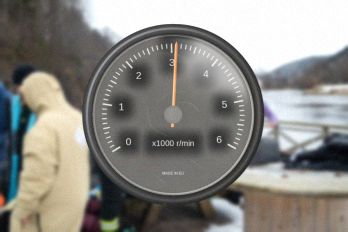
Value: rpm 3100
